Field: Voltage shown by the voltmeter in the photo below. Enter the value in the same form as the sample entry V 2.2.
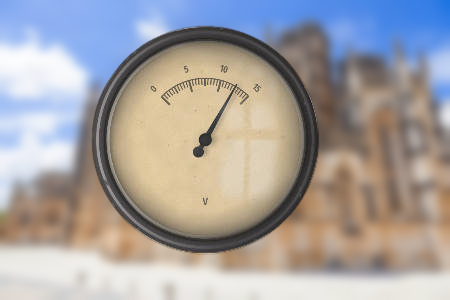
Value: V 12.5
